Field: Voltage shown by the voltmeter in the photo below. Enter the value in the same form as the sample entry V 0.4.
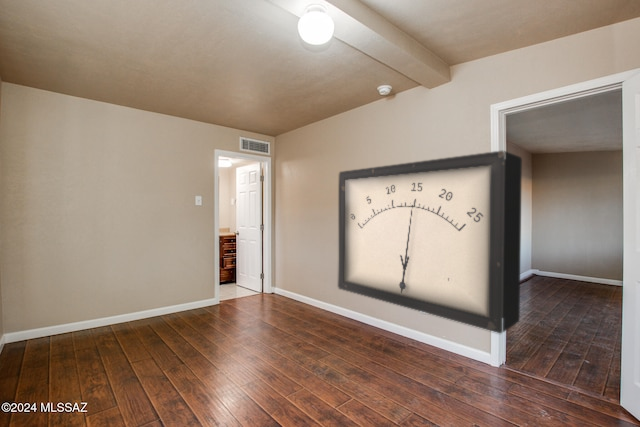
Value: V 15
